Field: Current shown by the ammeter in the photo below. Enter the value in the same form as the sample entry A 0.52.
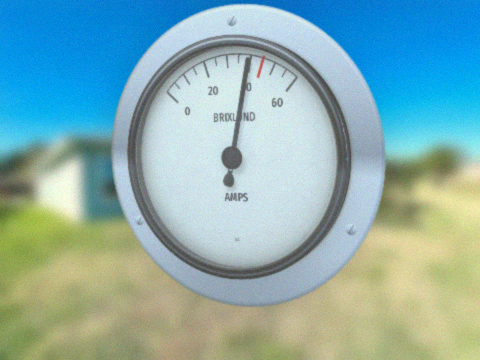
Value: A 40
